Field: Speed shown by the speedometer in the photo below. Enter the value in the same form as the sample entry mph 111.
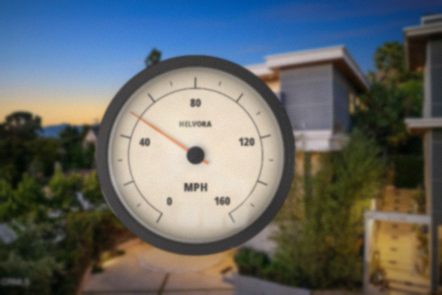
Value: mph 50
